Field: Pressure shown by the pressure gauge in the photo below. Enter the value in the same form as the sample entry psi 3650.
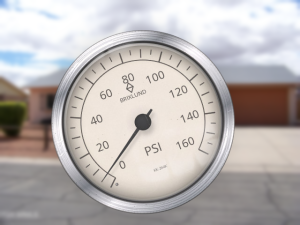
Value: psi 5
